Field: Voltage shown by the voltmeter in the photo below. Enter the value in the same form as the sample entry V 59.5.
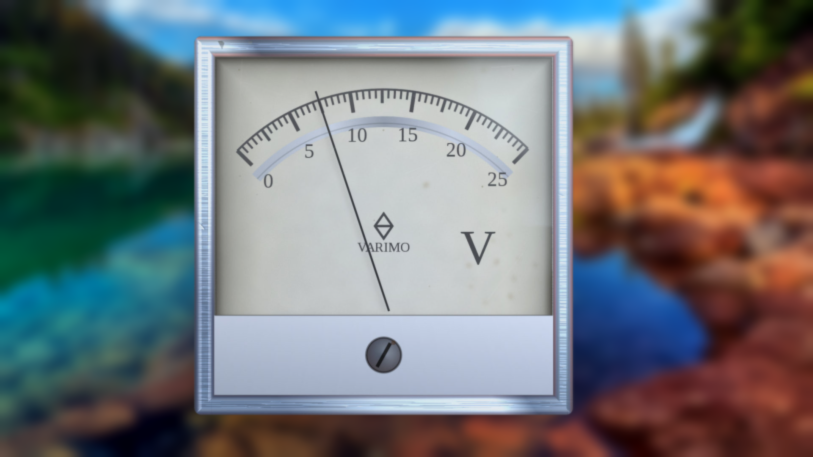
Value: V 7.5
